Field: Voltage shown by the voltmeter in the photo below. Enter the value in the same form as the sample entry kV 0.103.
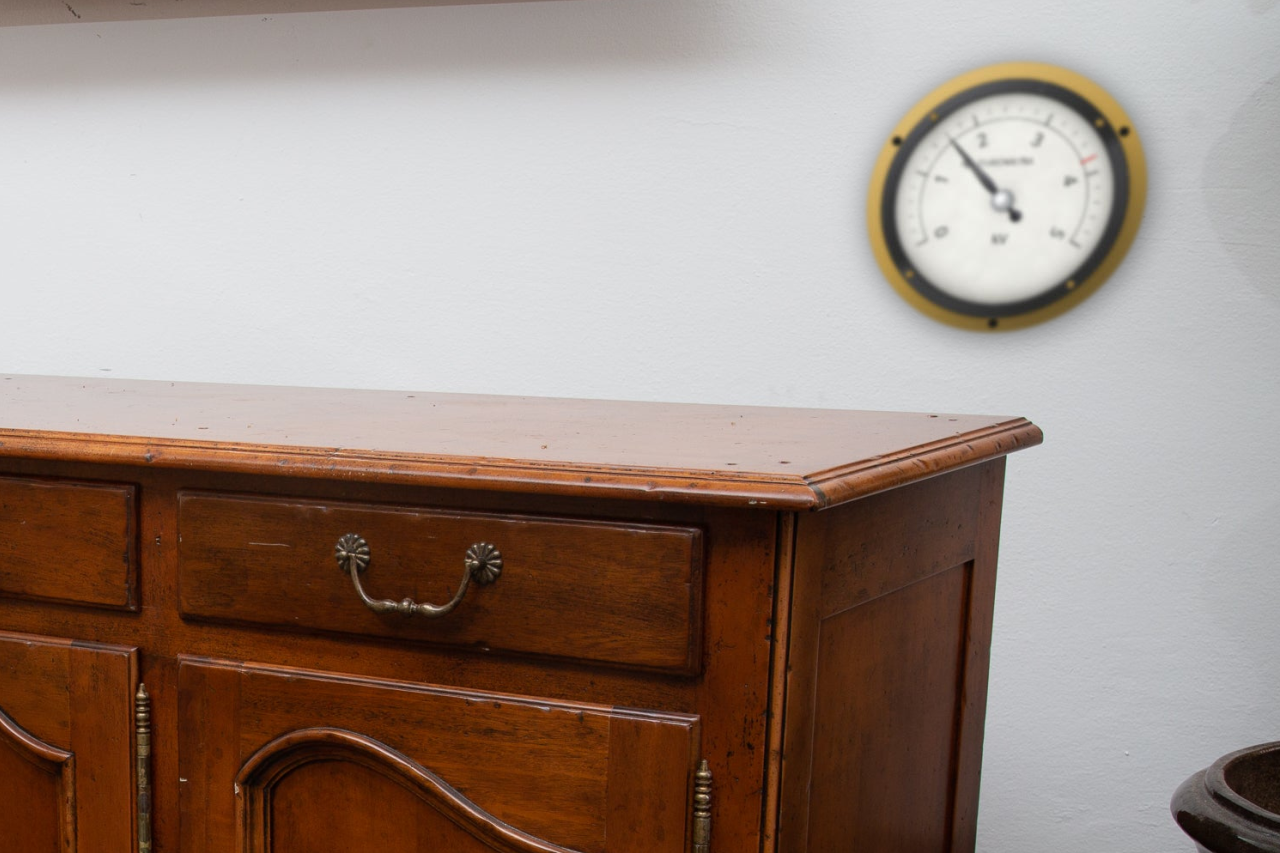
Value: kV 1.6
